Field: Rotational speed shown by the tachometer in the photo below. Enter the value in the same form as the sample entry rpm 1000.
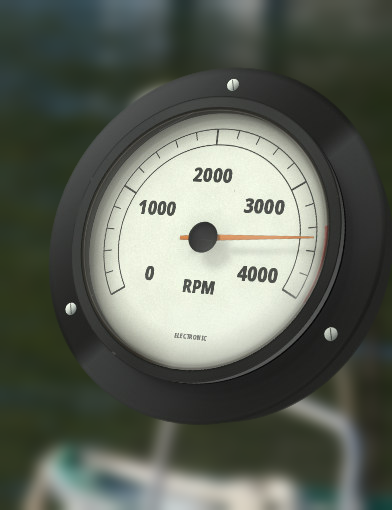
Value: rpm 3500
